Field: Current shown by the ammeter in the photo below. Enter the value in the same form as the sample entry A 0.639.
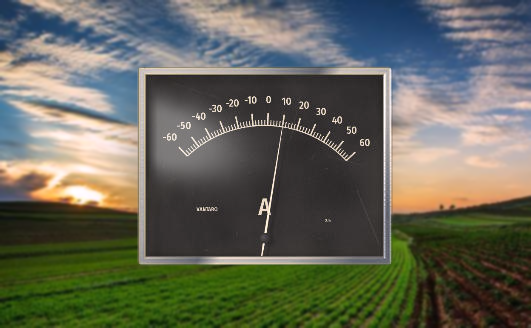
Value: A 10
